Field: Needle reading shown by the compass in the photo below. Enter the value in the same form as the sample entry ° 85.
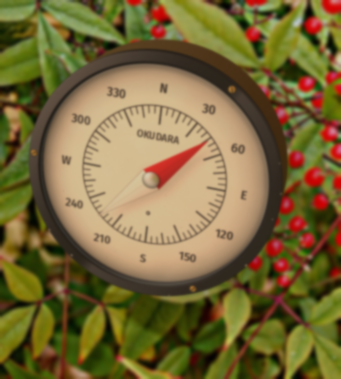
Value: ° 45
